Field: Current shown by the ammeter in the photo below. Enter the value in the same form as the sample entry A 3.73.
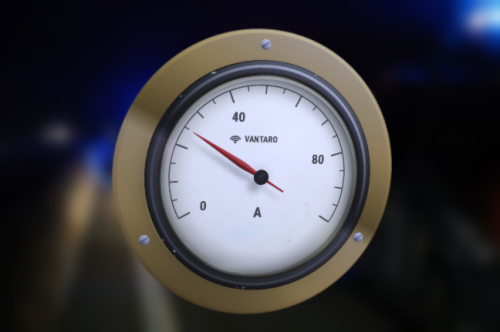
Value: A 25
